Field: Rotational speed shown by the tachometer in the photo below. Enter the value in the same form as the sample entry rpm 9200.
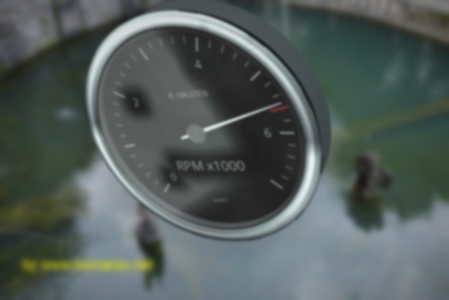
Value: rpm 5500
